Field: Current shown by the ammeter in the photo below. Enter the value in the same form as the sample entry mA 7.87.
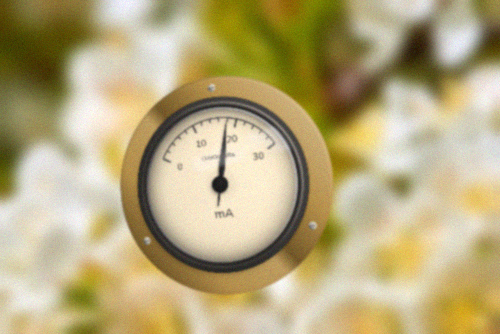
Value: mA 18
